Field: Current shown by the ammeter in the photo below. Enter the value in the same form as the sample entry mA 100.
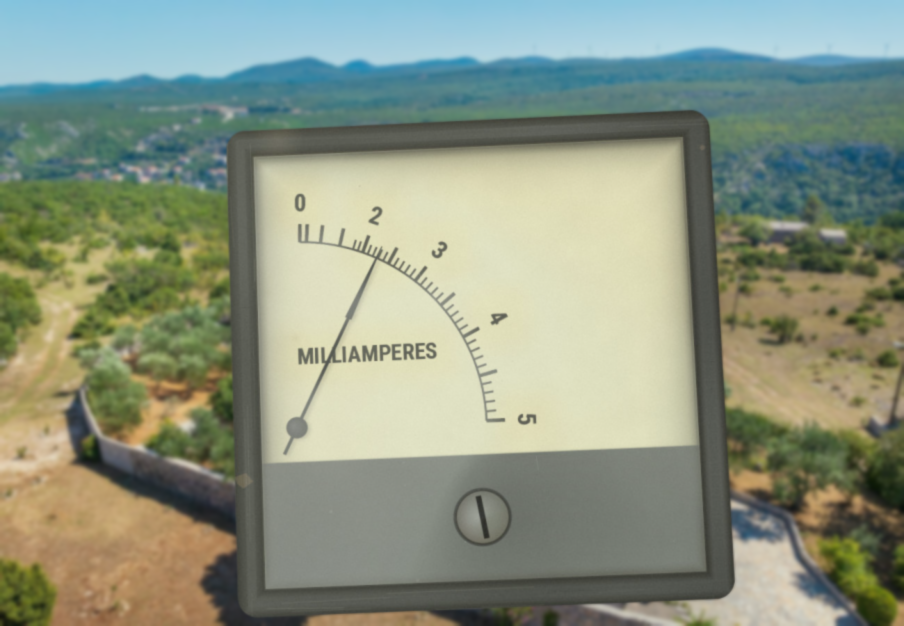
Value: mA 2.3
